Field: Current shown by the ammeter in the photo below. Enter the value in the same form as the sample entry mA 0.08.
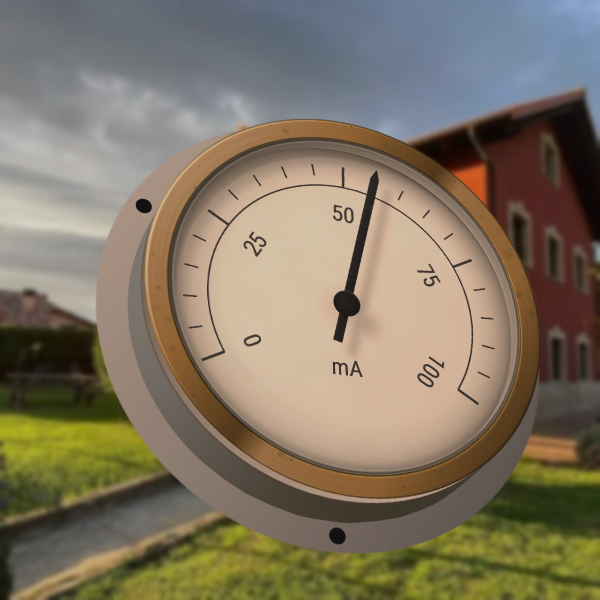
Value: mA 55
